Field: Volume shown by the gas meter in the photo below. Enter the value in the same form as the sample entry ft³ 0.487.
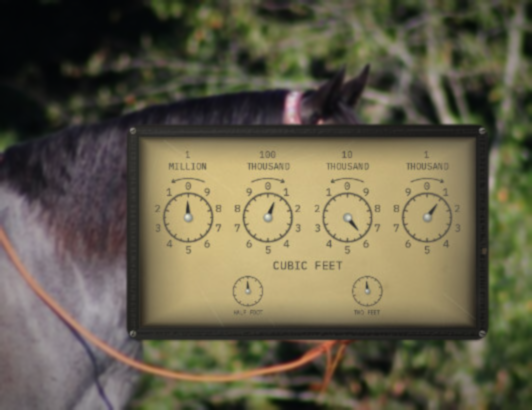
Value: ft³ 6100
